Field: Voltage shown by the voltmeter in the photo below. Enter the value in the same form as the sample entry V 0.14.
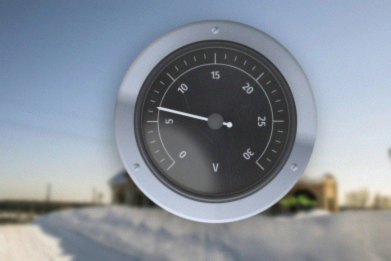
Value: V 6.5
